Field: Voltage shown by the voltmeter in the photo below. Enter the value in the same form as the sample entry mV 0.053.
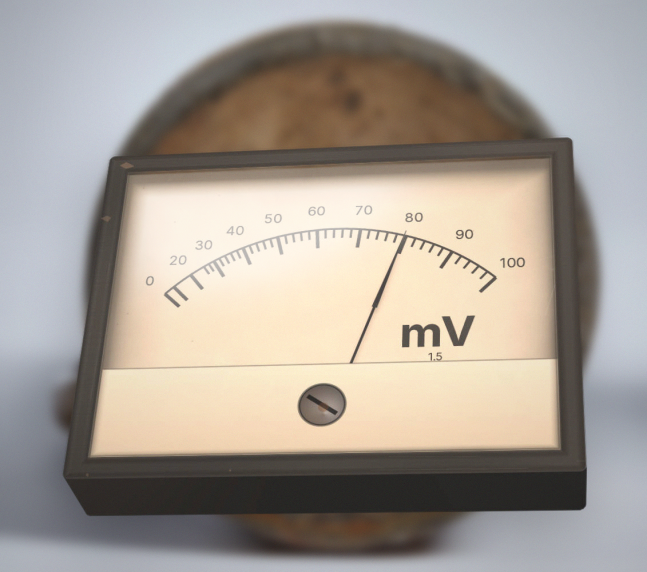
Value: mV 80
